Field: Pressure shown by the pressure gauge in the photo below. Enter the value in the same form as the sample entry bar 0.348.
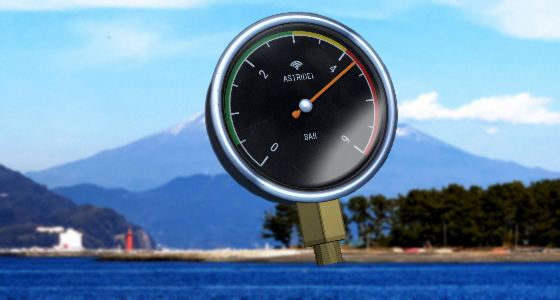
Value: bar 4.25
